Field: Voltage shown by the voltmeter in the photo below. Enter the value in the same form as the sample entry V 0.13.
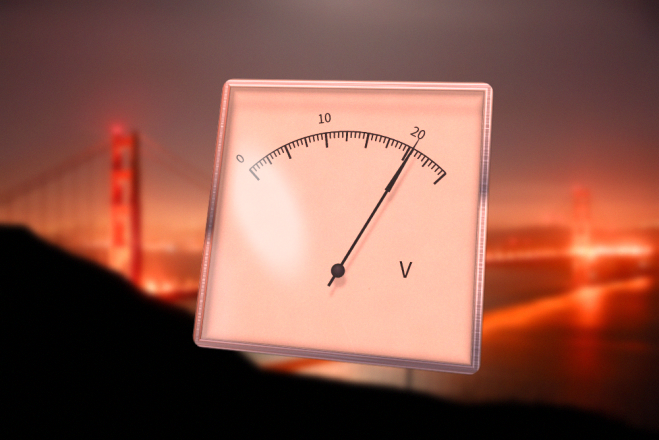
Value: V 20.5
